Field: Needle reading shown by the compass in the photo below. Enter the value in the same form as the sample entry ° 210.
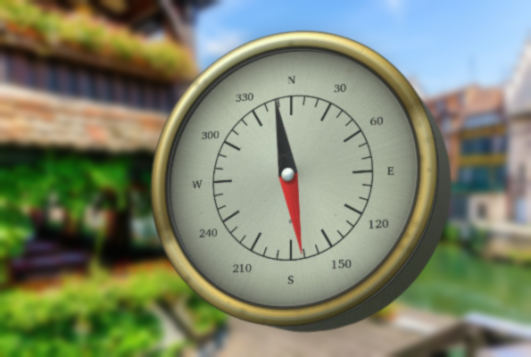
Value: ° 170
